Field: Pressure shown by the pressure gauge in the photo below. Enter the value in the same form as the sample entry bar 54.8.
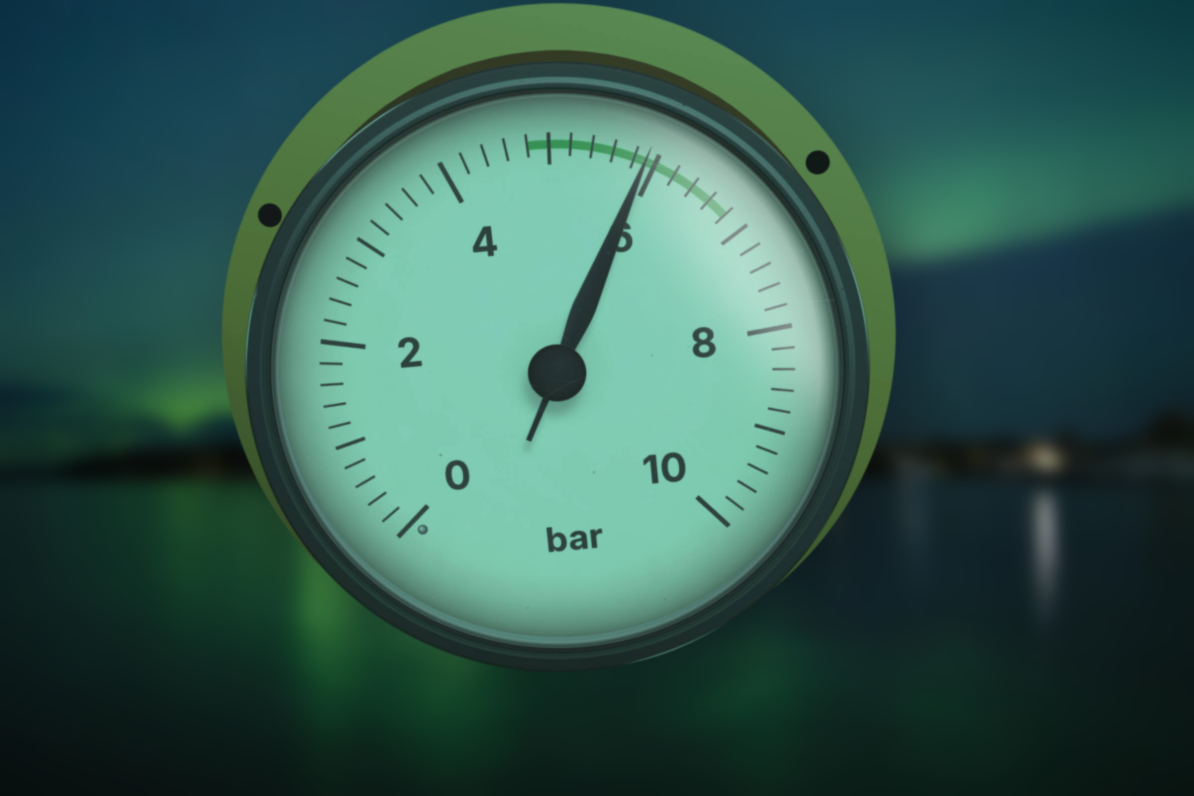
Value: bar 5.9
